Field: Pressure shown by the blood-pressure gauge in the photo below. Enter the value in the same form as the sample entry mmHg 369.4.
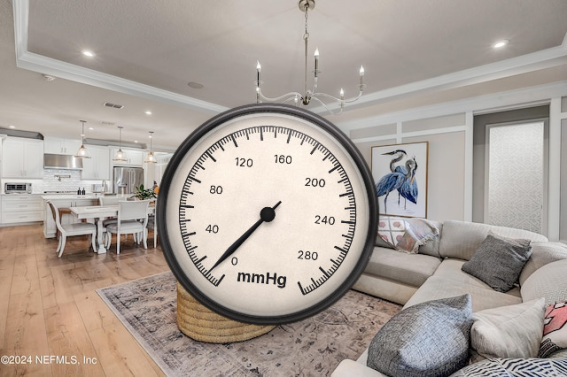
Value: mmHg 10
